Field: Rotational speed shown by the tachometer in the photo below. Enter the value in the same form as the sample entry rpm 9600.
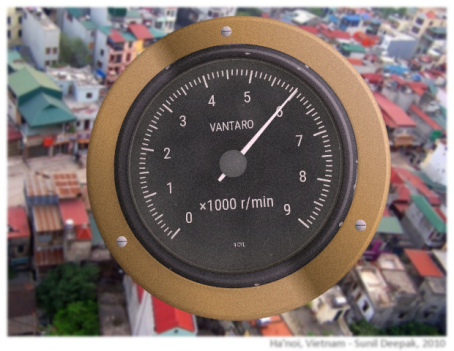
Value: rpm 6000
